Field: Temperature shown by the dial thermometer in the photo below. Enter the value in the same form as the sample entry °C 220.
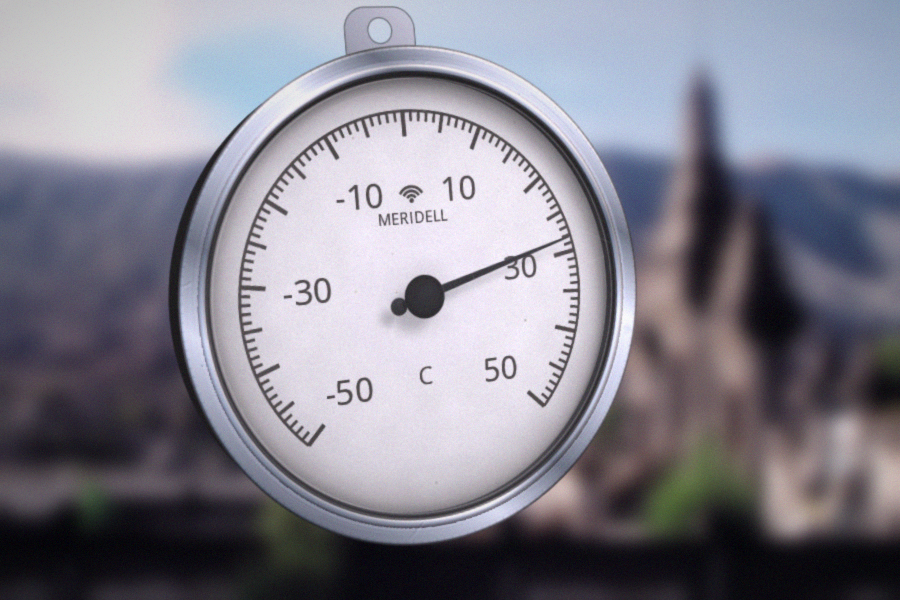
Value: °C 28
